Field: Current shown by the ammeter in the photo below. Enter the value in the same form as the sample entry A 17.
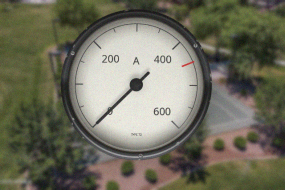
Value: A 0
